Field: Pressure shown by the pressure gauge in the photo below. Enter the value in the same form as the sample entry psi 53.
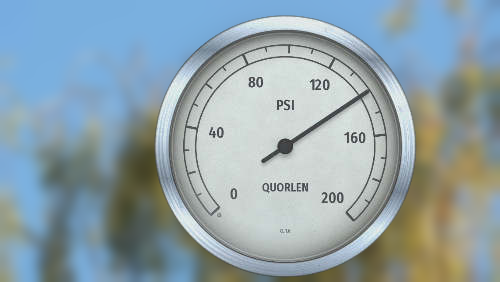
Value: psi 140
